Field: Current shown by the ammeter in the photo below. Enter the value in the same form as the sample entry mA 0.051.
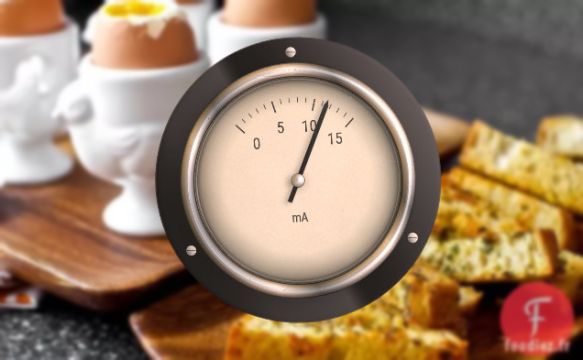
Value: mA 11.5
